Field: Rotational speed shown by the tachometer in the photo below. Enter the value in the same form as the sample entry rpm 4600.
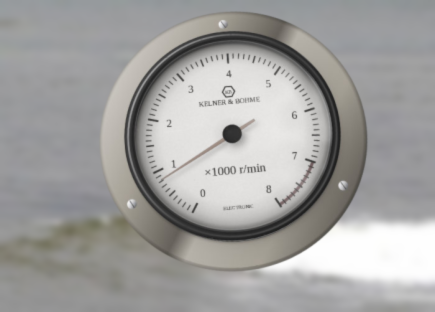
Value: rpm 800
